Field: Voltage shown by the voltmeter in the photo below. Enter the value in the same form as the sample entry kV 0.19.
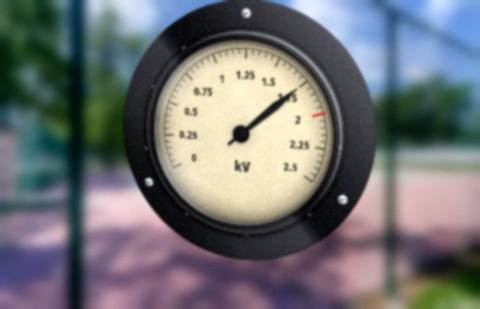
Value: kV 1.75
